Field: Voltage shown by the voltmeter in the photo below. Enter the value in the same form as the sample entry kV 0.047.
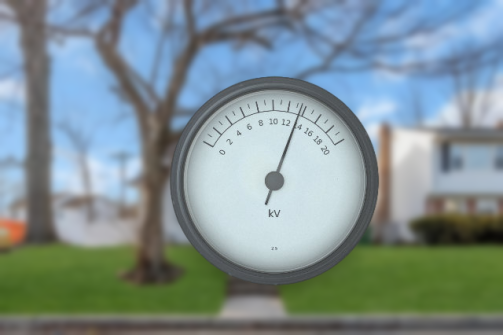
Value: kV 13.5
